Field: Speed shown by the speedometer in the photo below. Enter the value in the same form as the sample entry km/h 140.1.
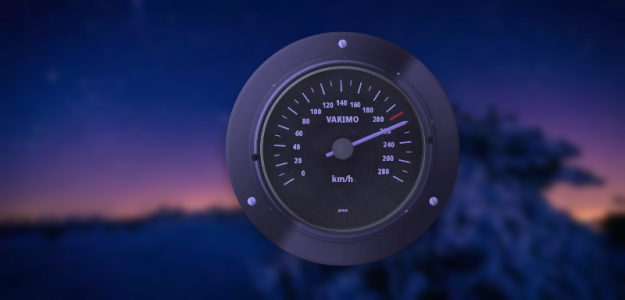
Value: km/h 220
